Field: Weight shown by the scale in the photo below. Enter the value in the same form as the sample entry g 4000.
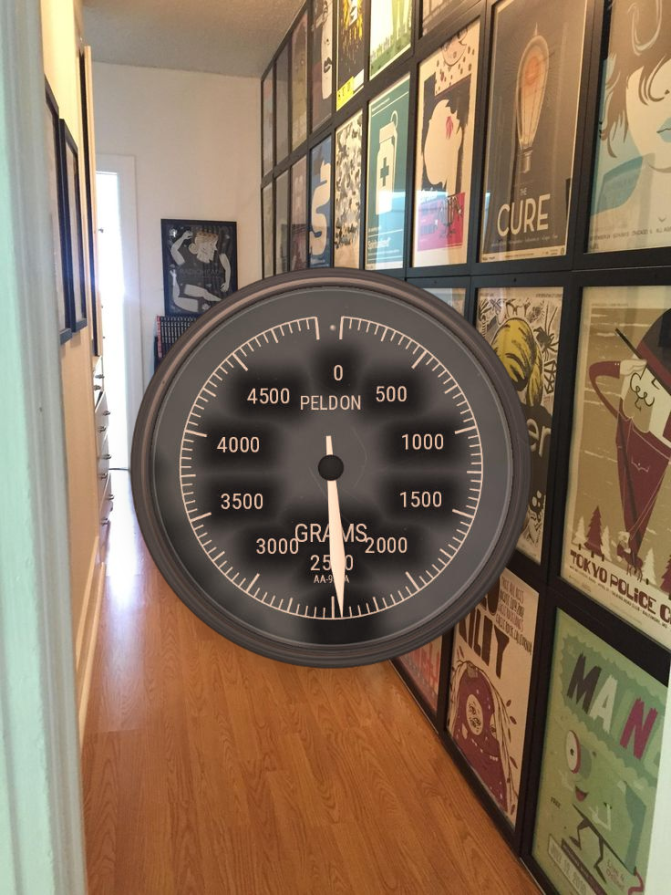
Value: g 2450
